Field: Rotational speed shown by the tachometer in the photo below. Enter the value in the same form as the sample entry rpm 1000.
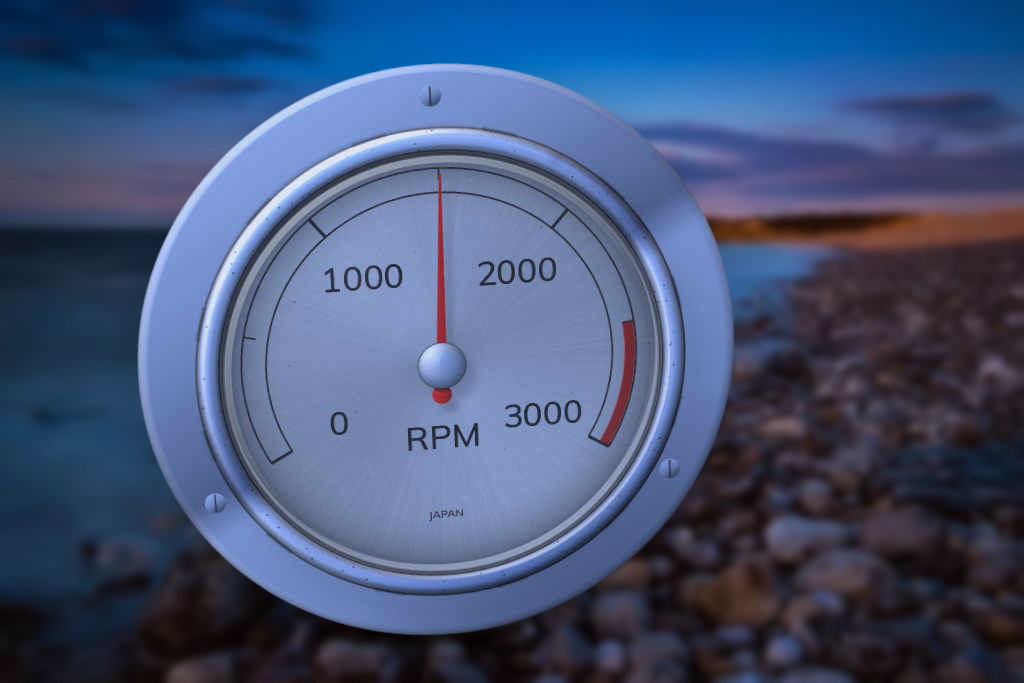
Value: rpm 1500
